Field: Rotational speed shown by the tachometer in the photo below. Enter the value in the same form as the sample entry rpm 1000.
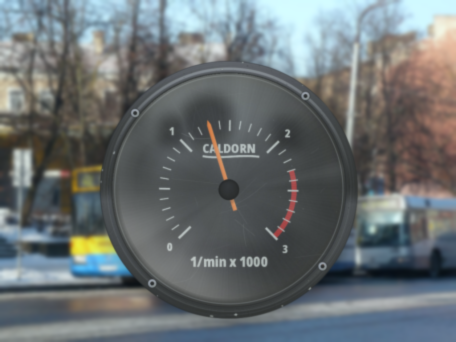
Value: rpm 1300
